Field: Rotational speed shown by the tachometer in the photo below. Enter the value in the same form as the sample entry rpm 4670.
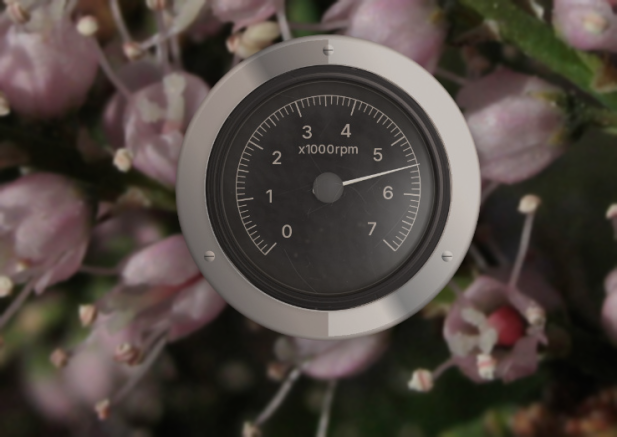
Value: rpm 5500
